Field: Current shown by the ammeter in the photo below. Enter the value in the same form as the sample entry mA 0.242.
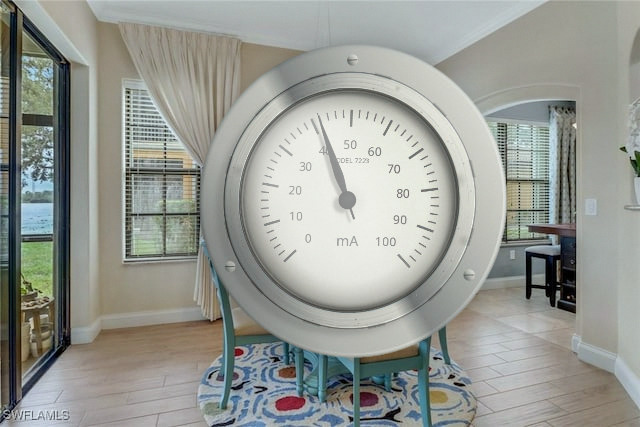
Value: mA 42
